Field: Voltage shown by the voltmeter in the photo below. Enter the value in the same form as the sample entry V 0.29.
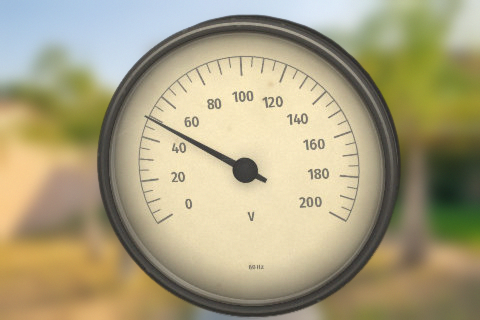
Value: V 50
